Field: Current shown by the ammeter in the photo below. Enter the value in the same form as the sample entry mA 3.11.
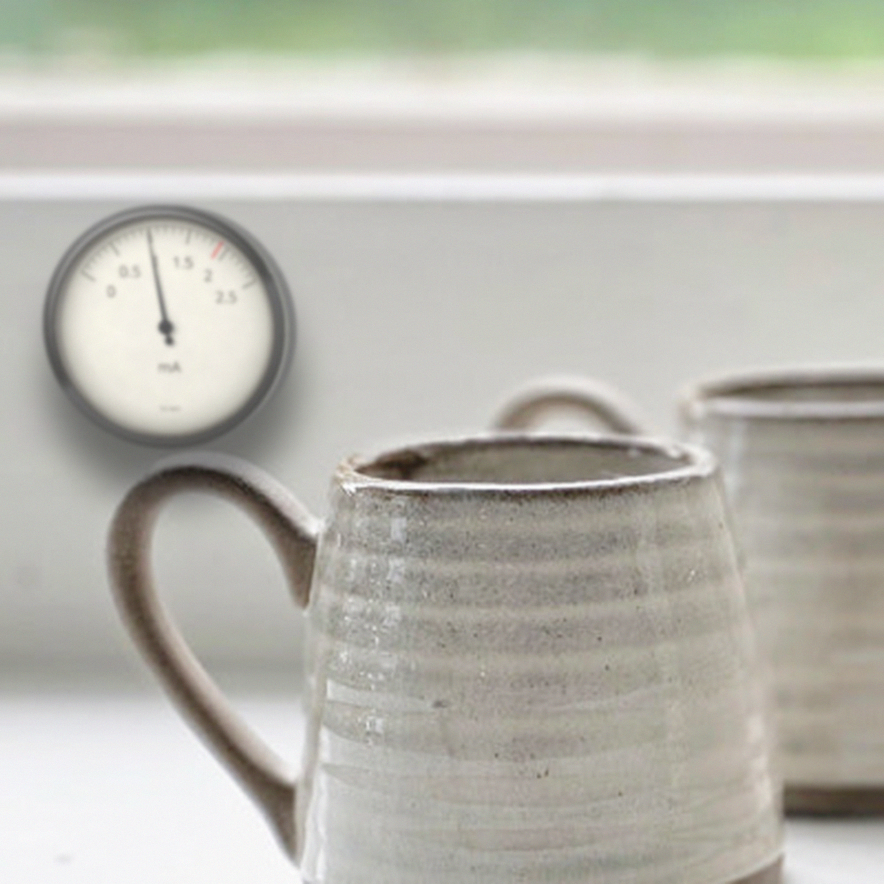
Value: mA 1
